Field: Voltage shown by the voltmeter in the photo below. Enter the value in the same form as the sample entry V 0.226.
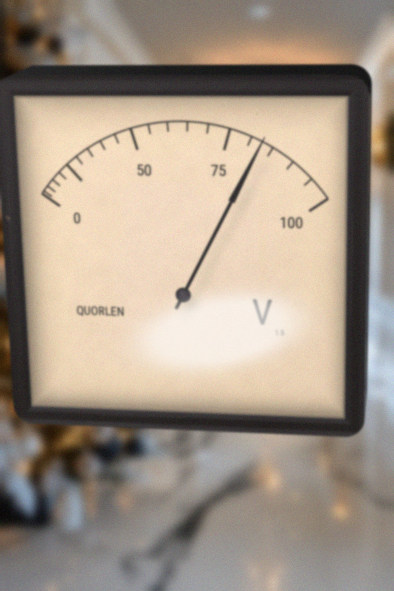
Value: V 82.5
